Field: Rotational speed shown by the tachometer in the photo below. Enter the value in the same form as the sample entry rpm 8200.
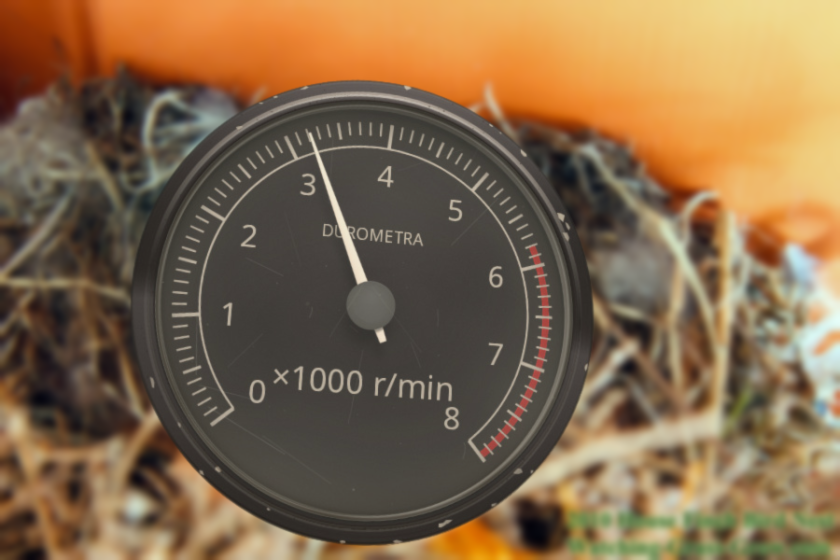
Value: rpm 3200
